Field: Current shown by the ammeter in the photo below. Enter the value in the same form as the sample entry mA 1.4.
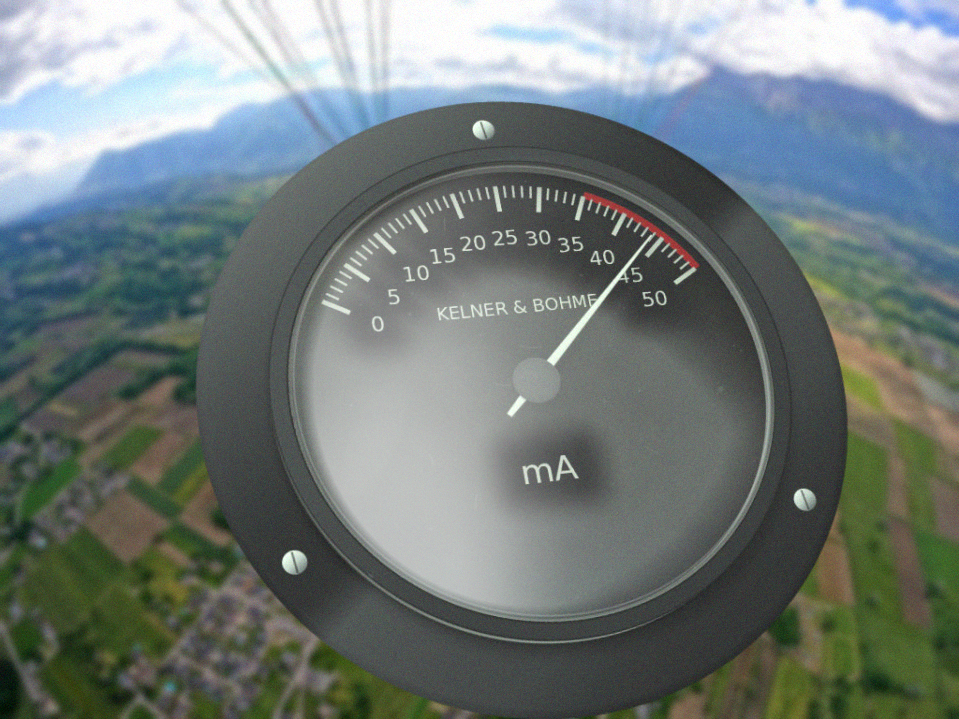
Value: mA 44
